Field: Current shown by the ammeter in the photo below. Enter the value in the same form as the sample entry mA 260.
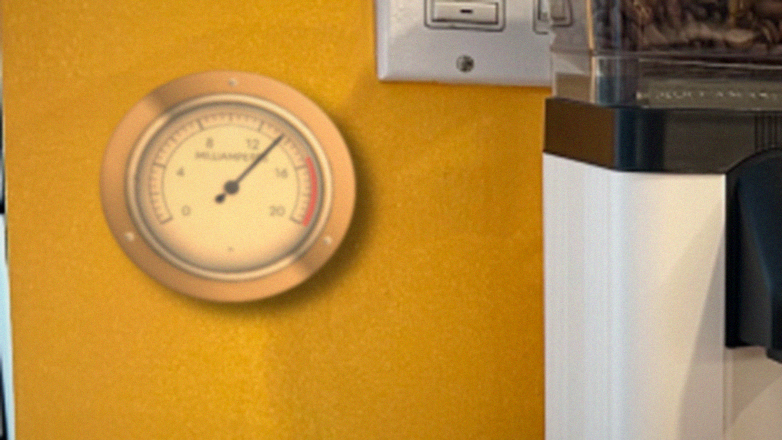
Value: mA 13.5
